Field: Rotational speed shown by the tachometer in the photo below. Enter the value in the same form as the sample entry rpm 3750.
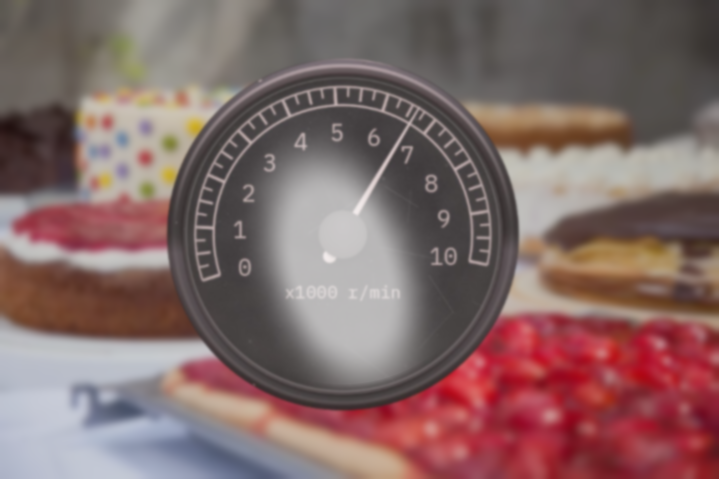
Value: rpm 6625
